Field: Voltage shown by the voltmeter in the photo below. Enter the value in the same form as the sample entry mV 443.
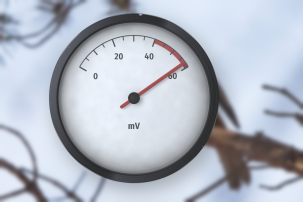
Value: mV 57.5
